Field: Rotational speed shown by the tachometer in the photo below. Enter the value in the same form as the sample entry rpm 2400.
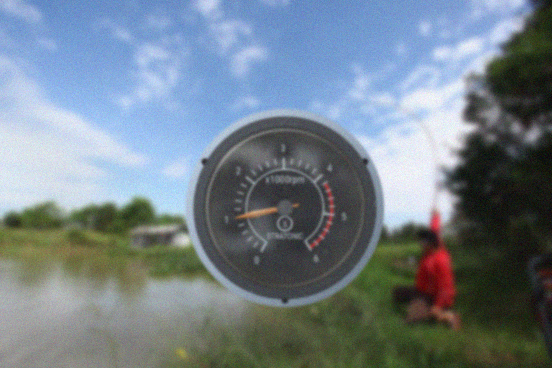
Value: rpm 1000
